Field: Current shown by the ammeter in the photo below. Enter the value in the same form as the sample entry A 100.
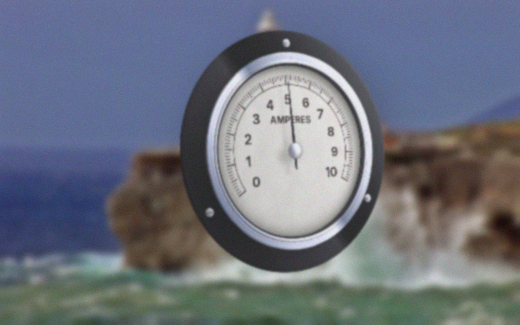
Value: A 5
